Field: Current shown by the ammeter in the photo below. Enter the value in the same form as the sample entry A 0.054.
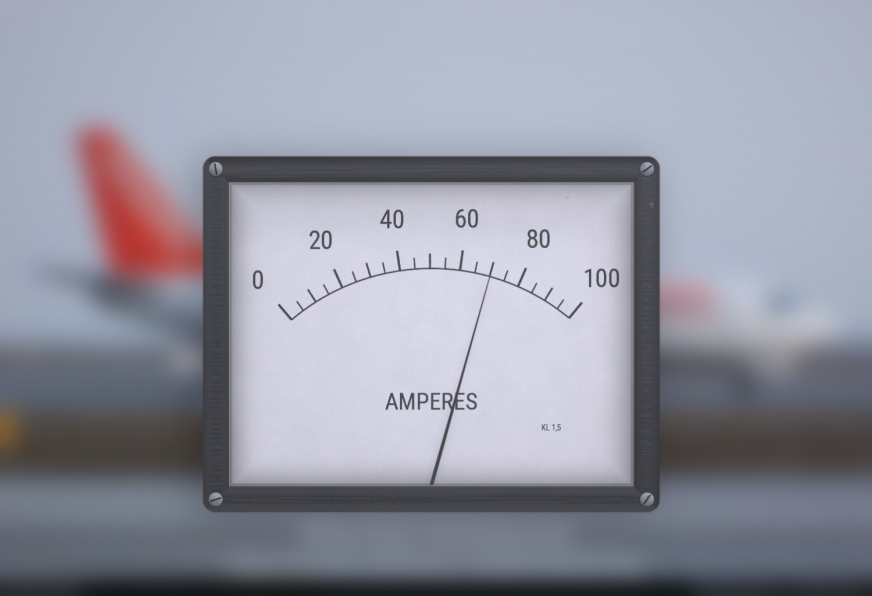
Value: A 70
